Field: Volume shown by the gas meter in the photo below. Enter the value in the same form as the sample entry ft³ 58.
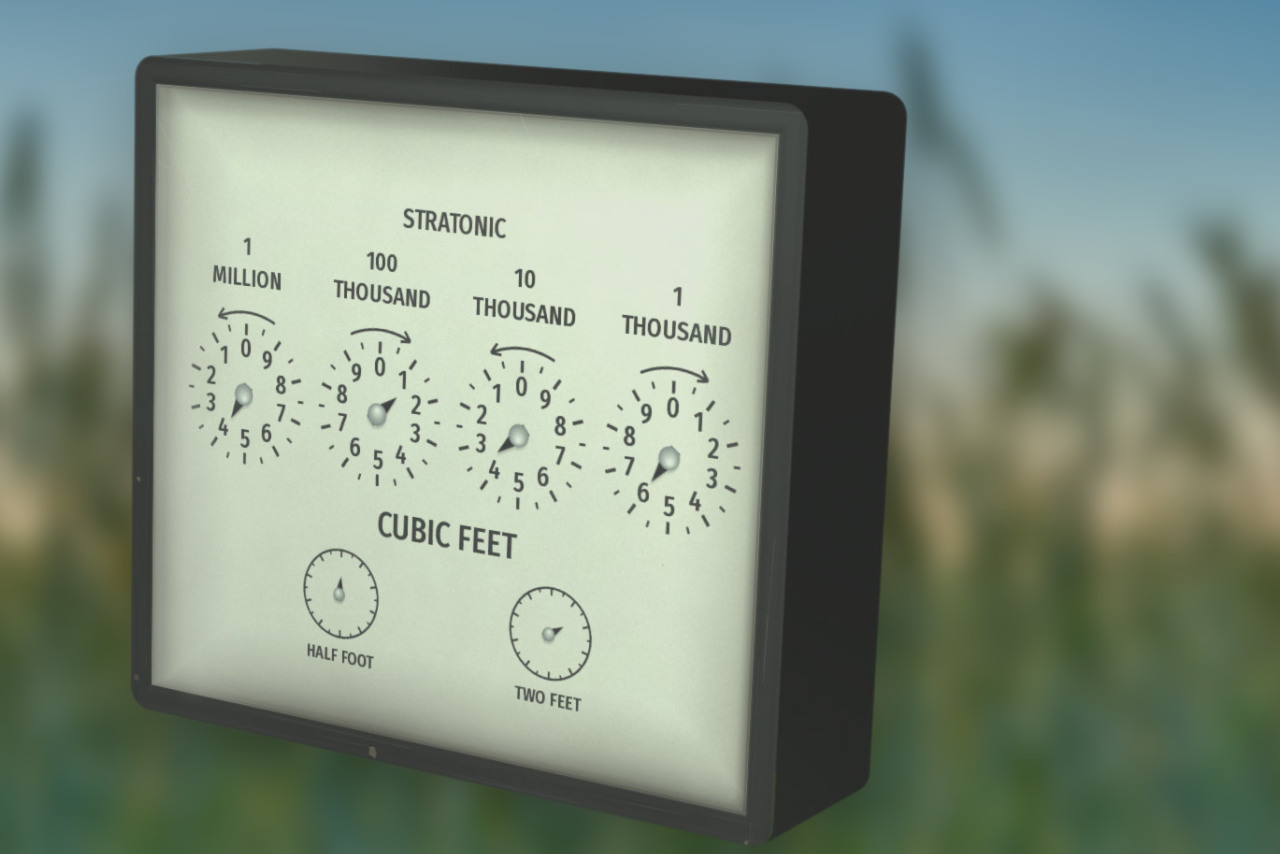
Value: ft³ 413600
